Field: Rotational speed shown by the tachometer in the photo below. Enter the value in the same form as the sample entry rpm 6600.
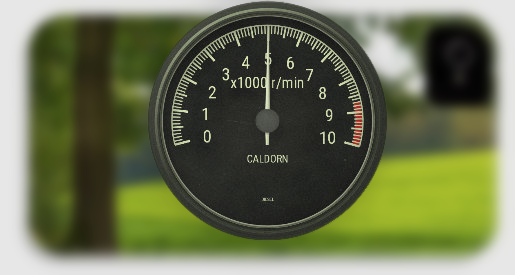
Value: rpm 5000
